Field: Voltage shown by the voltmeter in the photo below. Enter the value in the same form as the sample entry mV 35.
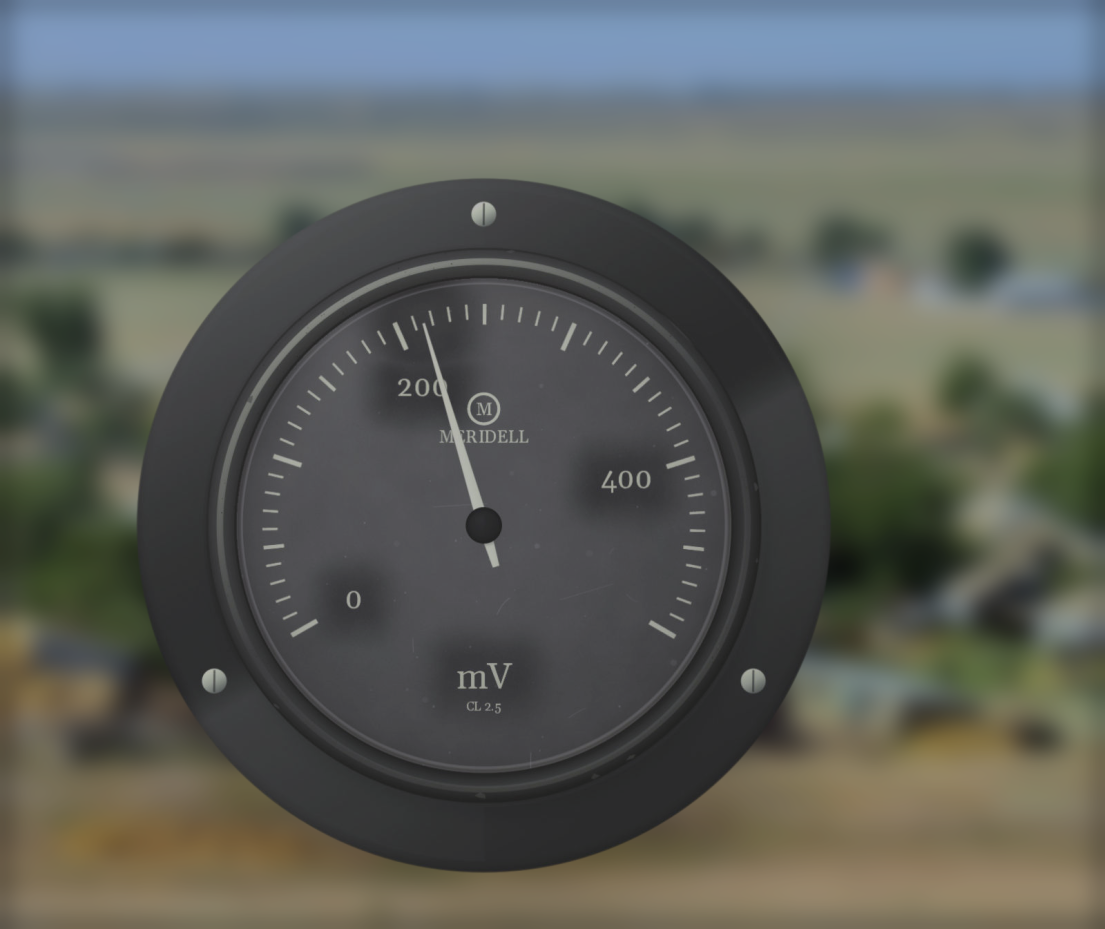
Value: mV 215
